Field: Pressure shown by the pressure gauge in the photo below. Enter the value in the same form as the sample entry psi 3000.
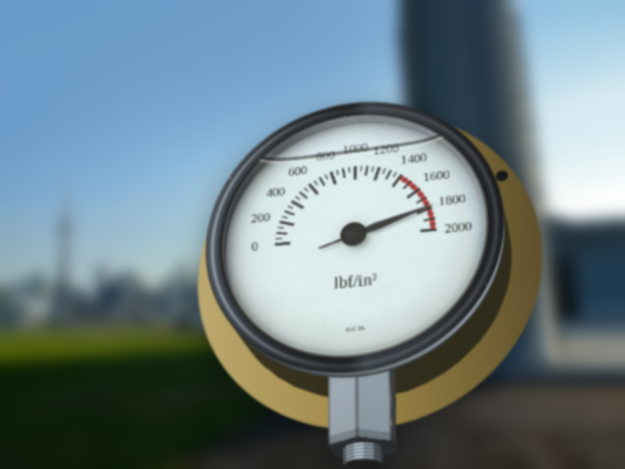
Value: psi 1800
